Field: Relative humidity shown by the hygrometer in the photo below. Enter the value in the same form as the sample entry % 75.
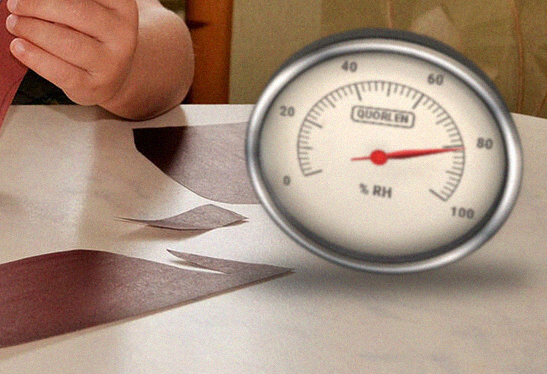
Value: % 80
